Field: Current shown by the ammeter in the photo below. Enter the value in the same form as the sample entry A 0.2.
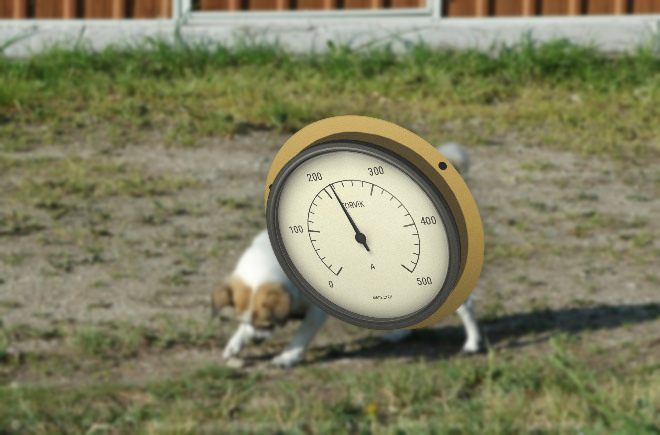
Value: A 220
